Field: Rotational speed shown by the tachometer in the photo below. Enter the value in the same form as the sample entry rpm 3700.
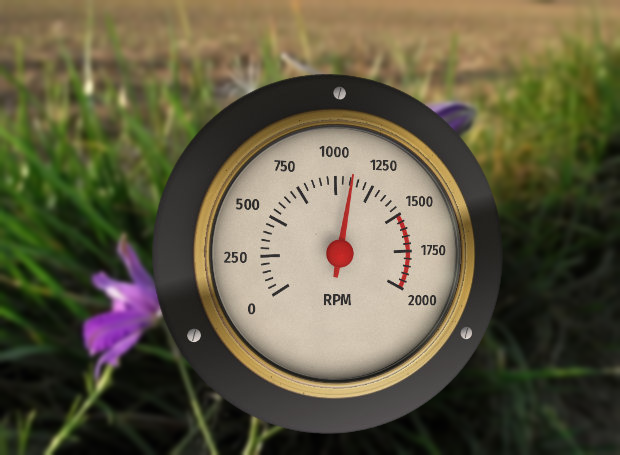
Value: rpm 1100
